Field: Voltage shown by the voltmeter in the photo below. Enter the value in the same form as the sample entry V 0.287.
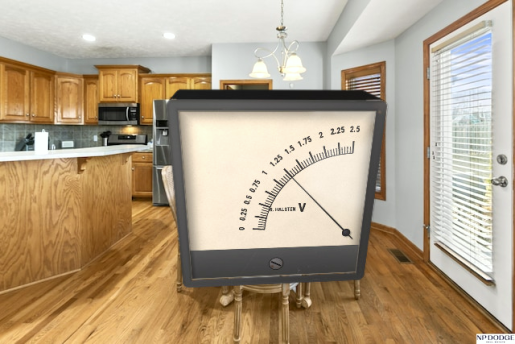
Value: V 1.25
